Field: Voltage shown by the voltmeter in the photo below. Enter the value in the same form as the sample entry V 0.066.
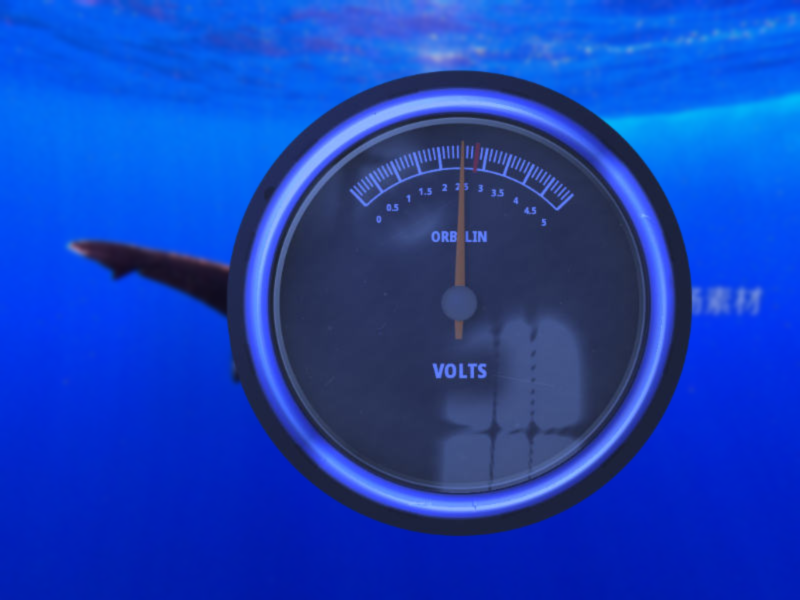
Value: V 2.5
